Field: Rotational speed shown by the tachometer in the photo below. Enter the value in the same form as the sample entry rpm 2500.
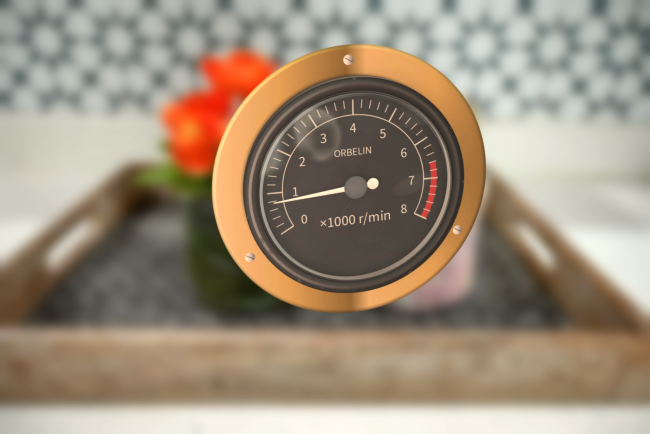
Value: rpm 800
